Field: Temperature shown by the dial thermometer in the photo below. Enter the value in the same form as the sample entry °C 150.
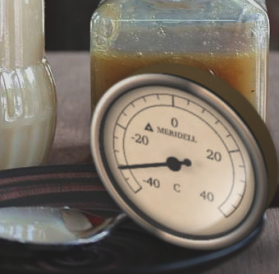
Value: °C -32
